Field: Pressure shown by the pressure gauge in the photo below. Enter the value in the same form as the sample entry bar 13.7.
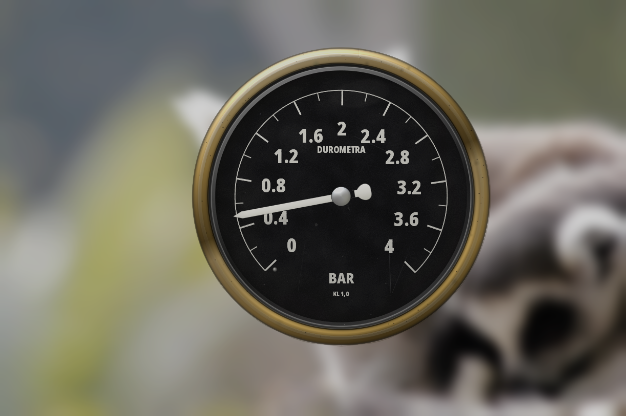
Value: bar 0.5
